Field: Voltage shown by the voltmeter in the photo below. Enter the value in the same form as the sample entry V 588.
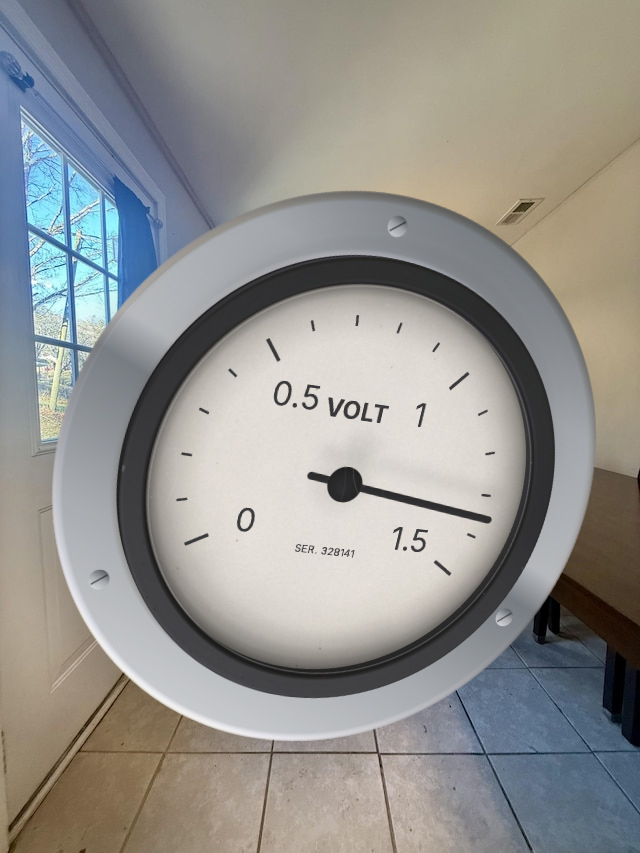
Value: V 1.35
